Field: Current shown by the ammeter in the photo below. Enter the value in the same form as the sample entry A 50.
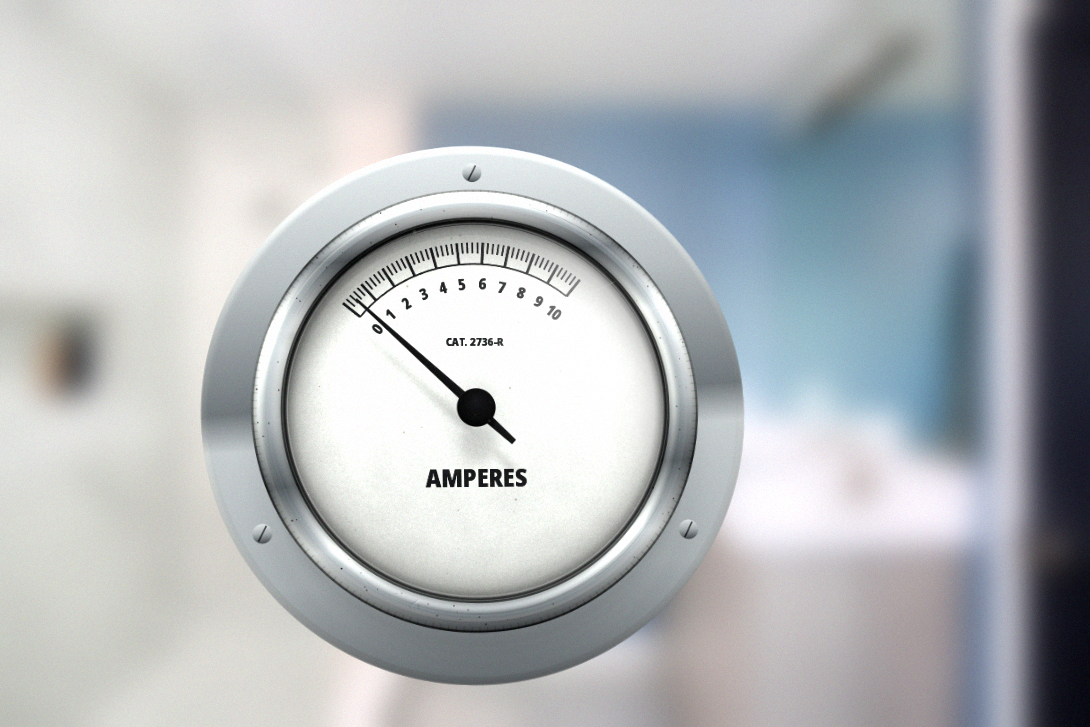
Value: A 0.4
